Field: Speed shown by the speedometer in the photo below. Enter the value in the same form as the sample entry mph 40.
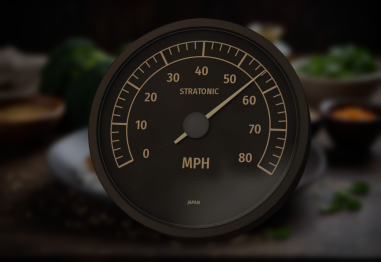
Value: mph 56
